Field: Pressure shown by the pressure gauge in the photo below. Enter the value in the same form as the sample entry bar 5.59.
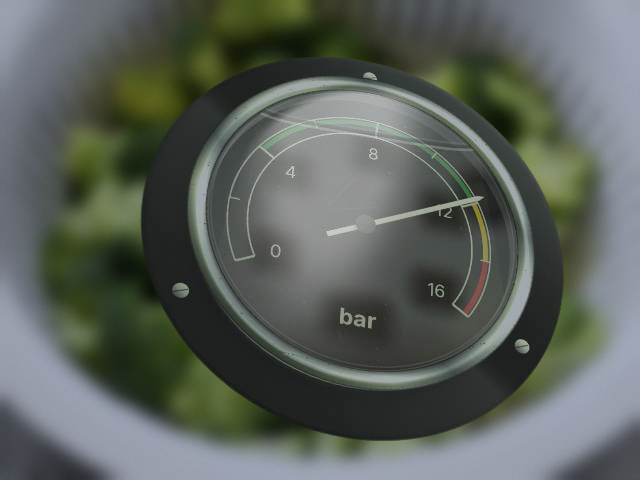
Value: bar 12
